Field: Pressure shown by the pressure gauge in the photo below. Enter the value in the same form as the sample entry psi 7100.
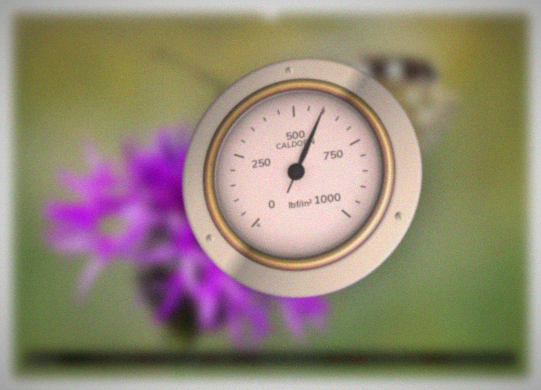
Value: psi 600
